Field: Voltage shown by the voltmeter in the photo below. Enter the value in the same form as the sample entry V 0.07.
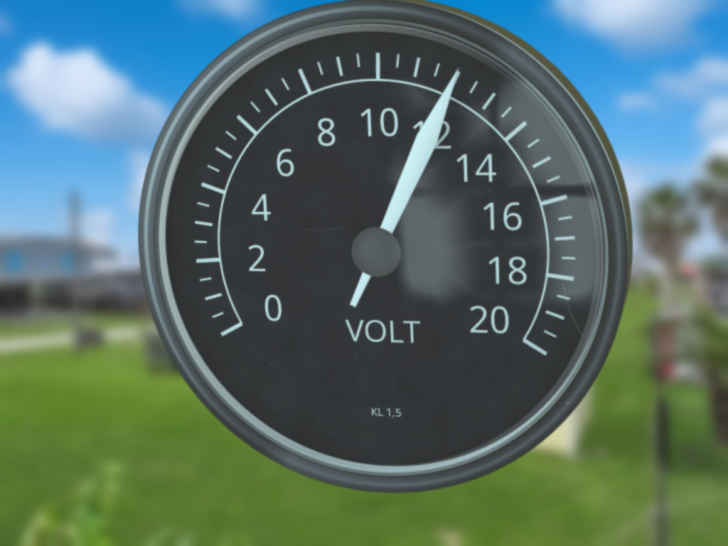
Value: V 12
